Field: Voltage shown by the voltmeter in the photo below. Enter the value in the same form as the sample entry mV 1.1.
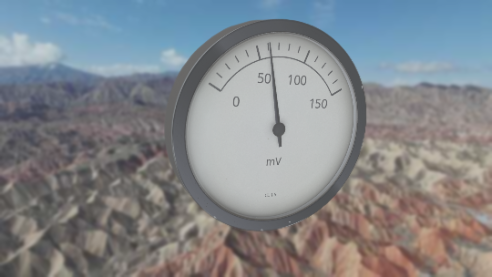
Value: mV 60
